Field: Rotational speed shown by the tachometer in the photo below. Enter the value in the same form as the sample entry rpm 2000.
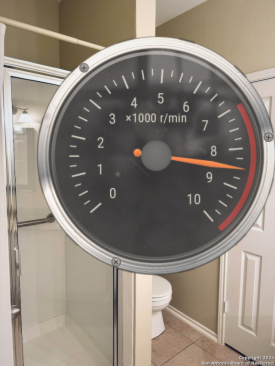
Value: rpm 8500
